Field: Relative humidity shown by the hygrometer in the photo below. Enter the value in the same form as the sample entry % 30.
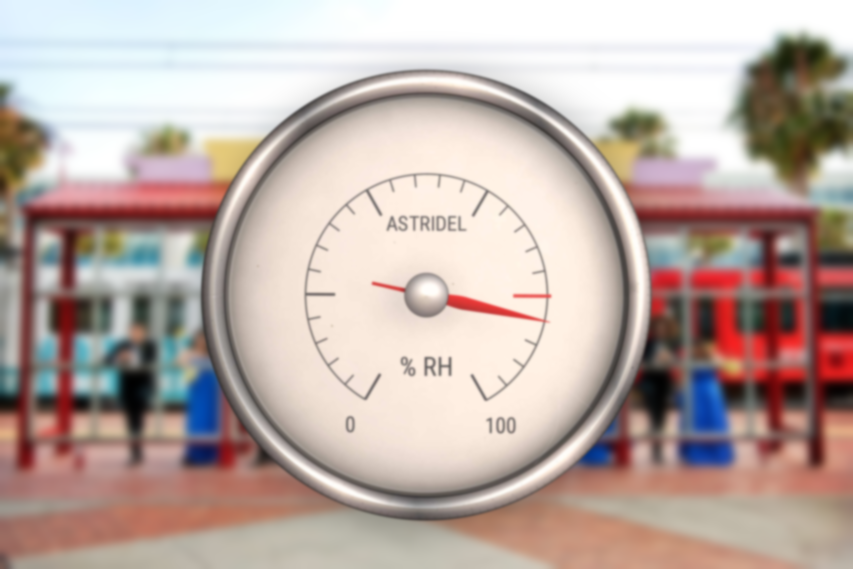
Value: % 84
